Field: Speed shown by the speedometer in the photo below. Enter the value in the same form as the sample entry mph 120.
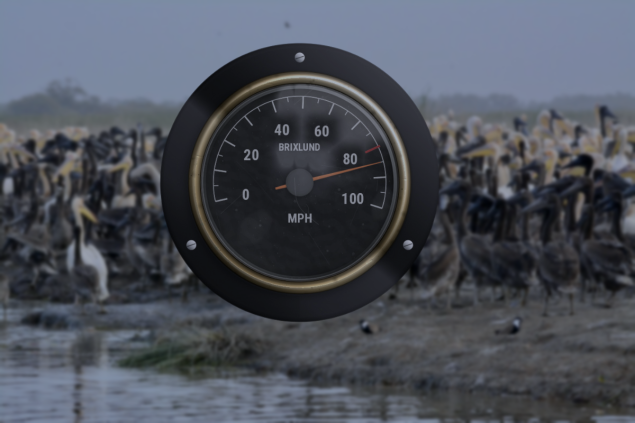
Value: mph 85
